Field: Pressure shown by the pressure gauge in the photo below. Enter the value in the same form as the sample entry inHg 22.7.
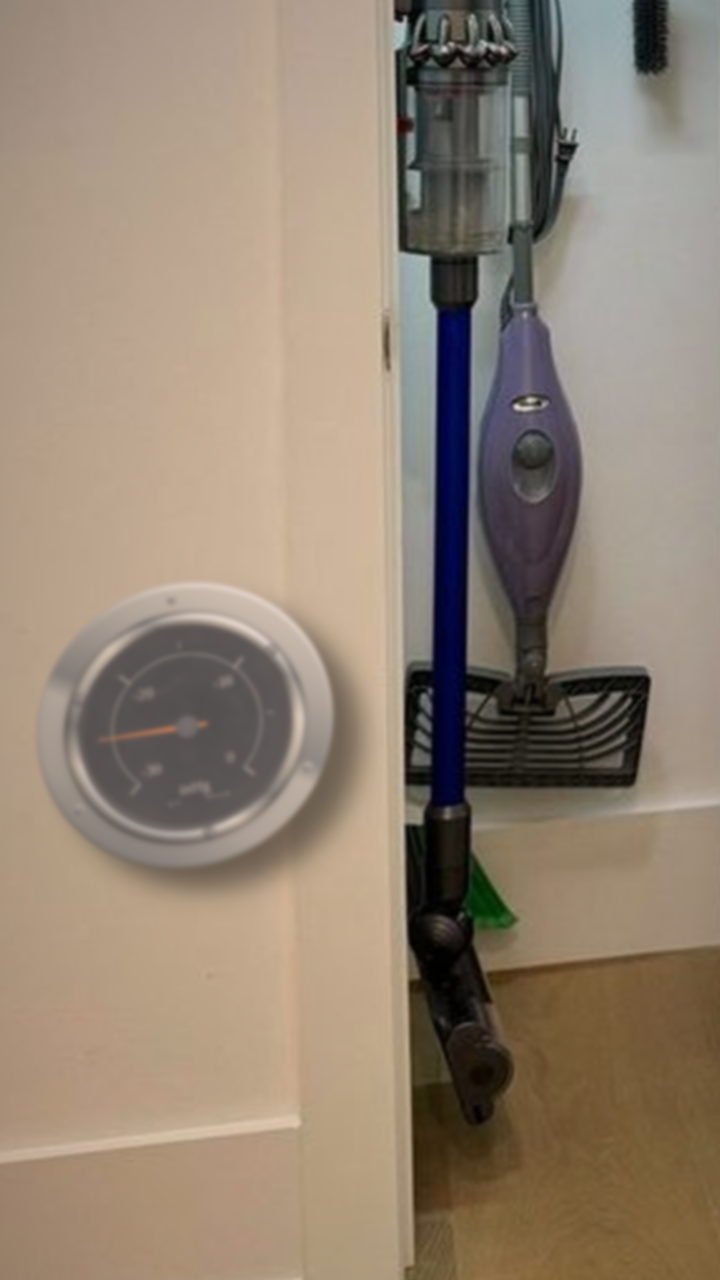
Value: inHg -25
